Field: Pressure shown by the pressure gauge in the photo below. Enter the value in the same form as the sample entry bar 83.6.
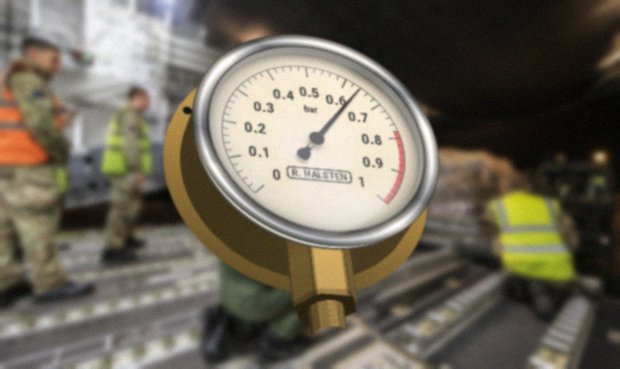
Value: bar 0.64
